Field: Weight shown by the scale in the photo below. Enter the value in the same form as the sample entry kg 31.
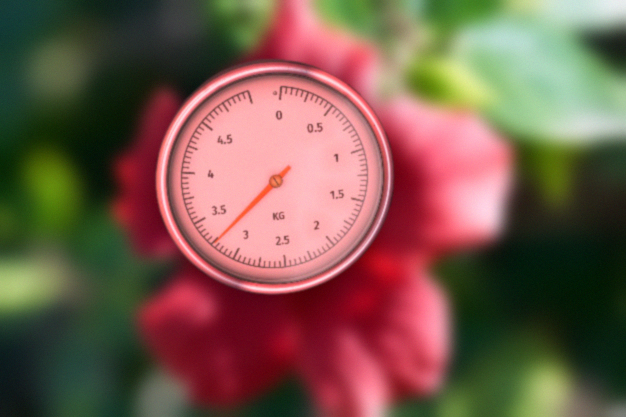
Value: kg 3.25
